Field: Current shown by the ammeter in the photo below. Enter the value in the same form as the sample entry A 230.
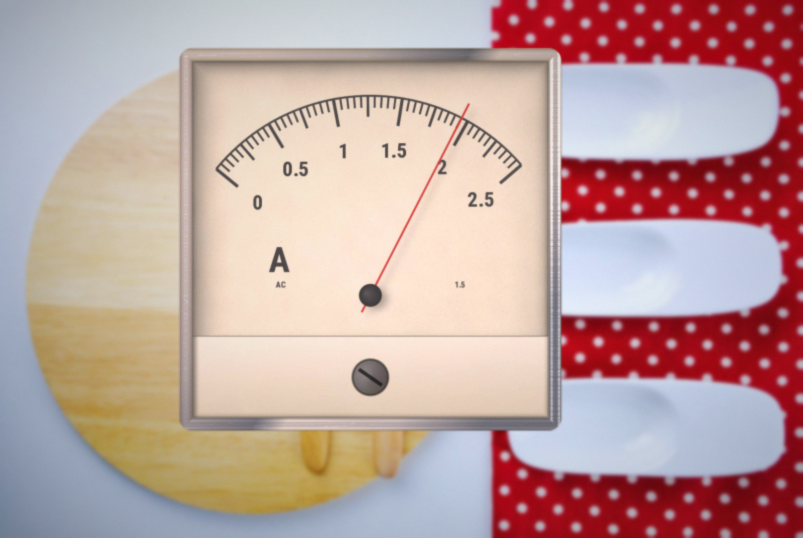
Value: A 1.95
